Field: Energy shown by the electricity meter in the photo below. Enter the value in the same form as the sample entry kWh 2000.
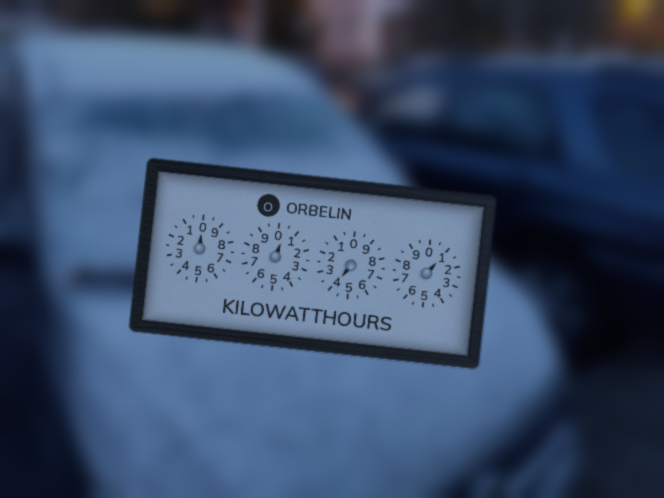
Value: kWh 41
